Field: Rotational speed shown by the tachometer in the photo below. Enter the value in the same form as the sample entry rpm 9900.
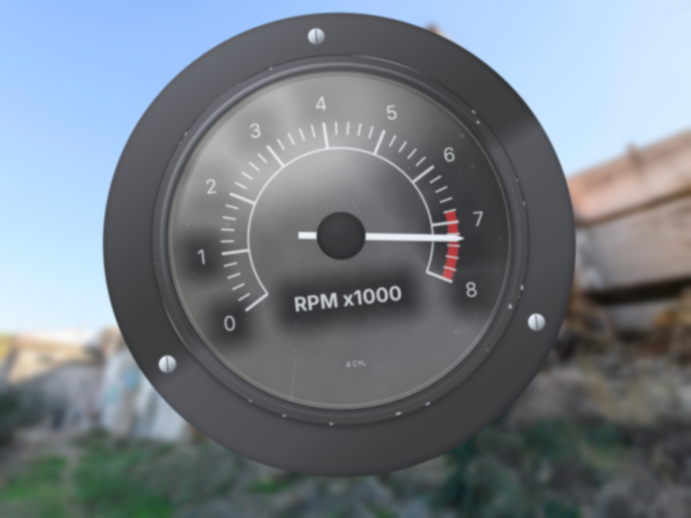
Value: rpm 7300
